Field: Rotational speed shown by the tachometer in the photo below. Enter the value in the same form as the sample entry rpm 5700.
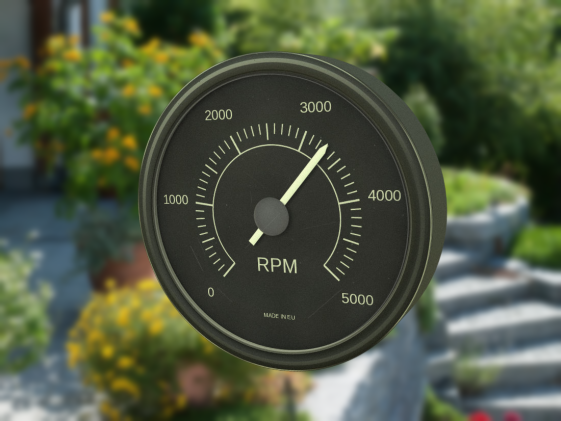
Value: rpm 3300
